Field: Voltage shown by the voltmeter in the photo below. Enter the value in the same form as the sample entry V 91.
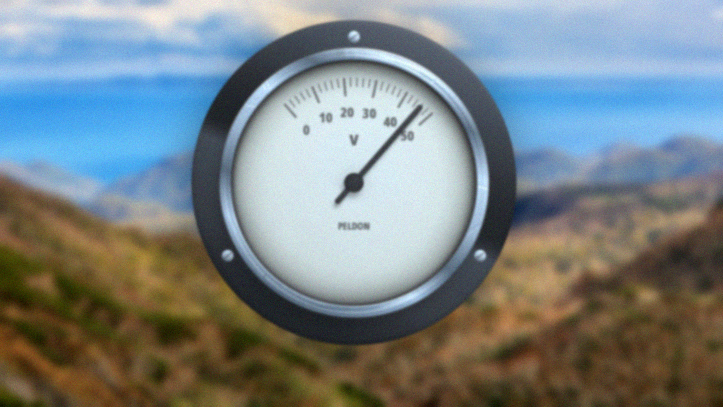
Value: V 46
